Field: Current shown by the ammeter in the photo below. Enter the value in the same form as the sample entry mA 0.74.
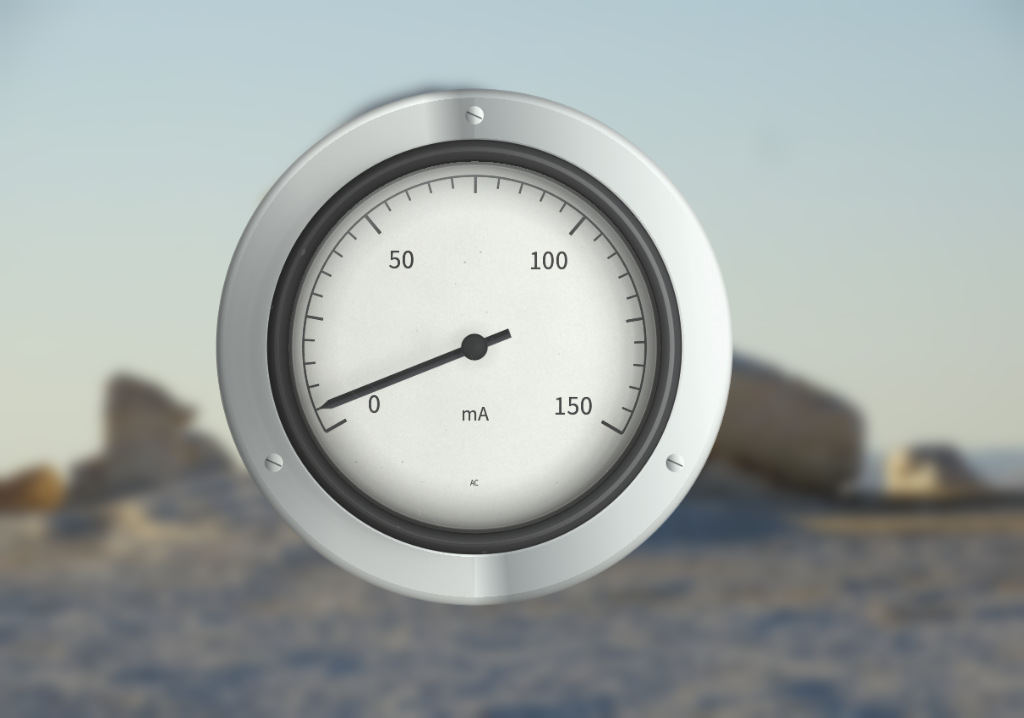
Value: mA 5
